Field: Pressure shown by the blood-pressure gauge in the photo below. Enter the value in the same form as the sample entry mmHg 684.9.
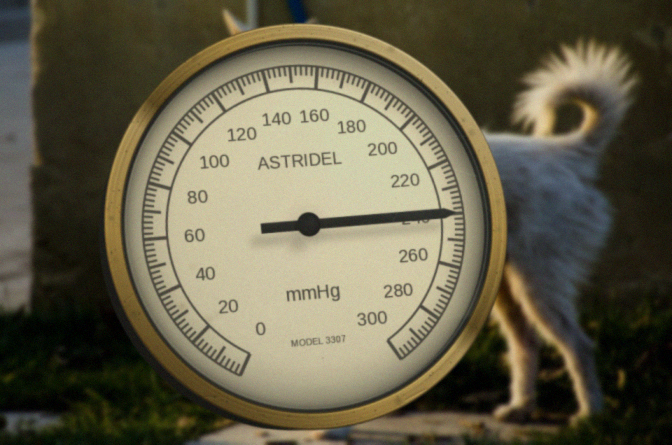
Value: mmHg 240
